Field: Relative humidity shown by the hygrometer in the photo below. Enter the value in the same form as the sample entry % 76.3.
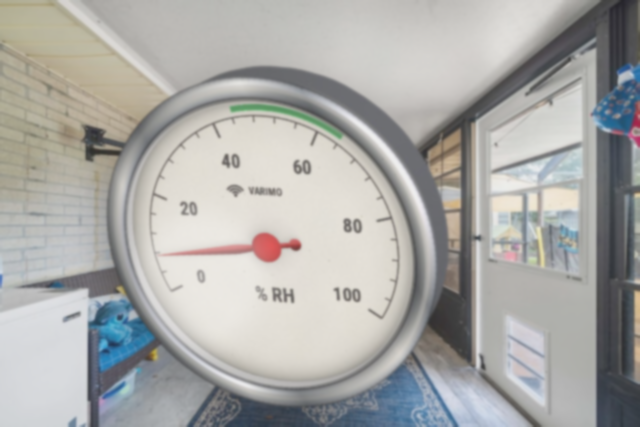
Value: % 8
